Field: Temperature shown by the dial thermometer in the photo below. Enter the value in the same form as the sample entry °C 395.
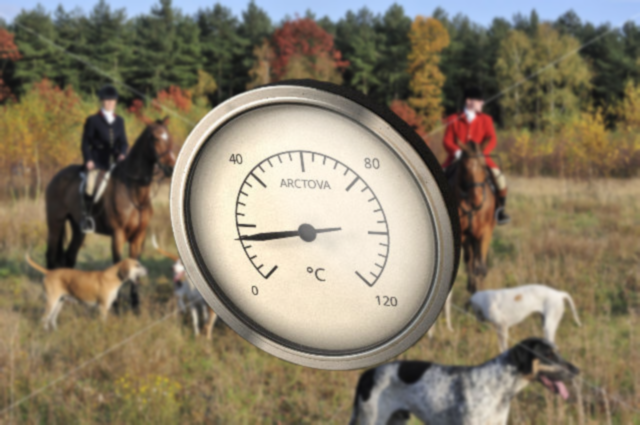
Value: °C 16
